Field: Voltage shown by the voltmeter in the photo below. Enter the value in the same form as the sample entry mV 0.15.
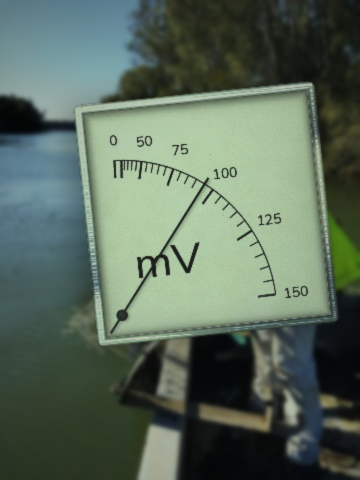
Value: mV 95
